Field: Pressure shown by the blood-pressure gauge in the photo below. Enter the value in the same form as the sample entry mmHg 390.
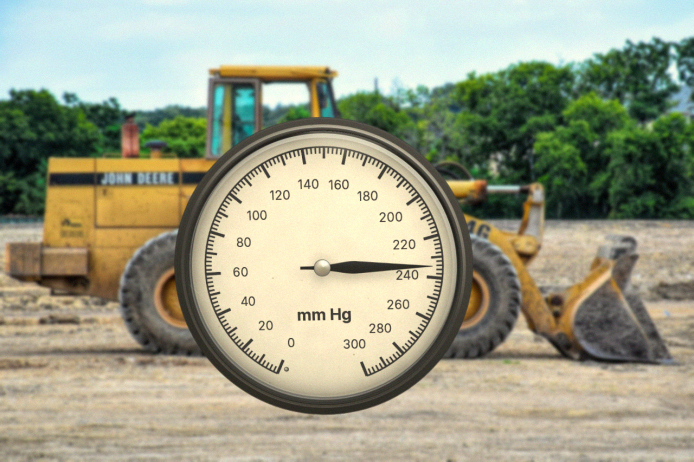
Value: mmHg 234
